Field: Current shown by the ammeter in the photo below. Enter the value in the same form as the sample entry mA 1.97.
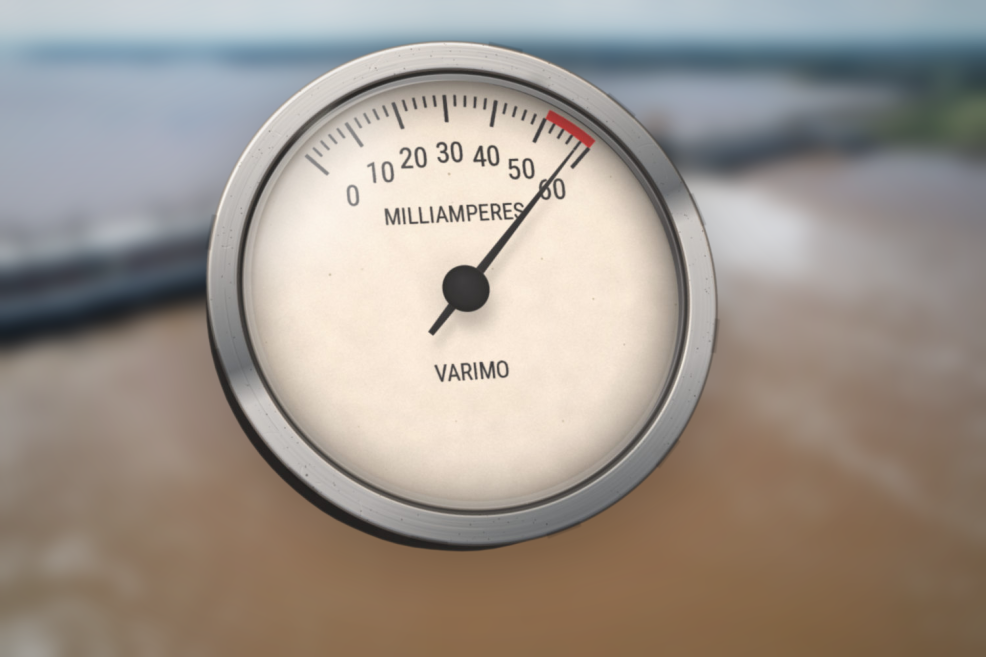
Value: mA 58
